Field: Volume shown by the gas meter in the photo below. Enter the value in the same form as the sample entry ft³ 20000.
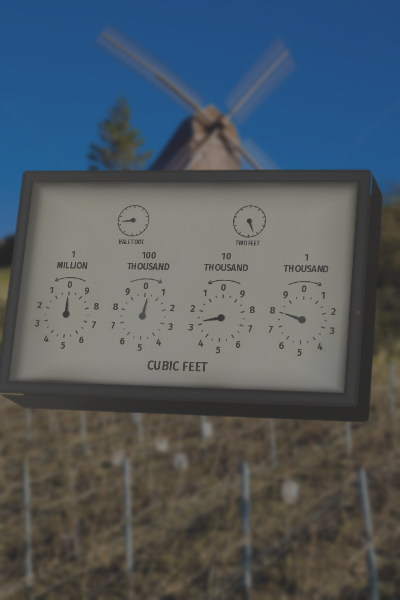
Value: ft³ 2800
